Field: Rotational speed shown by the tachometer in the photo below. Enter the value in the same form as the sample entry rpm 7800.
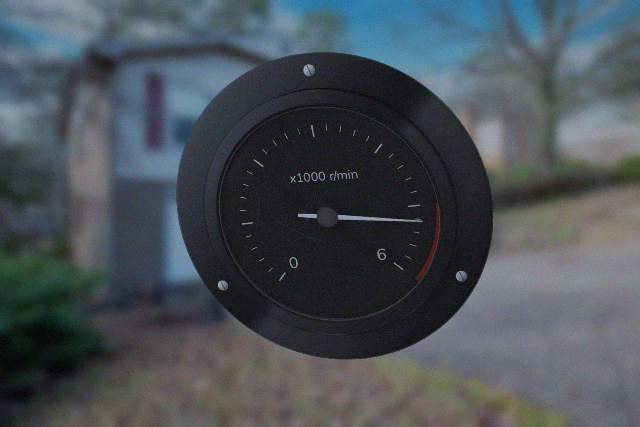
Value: rpm 5200
